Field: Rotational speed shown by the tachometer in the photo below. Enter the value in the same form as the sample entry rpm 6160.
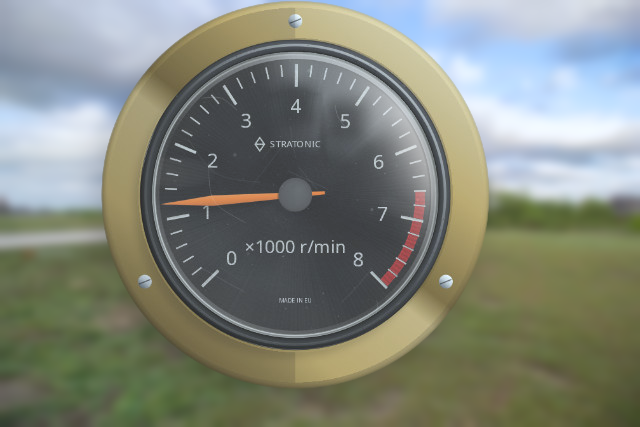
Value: rpm 1200
